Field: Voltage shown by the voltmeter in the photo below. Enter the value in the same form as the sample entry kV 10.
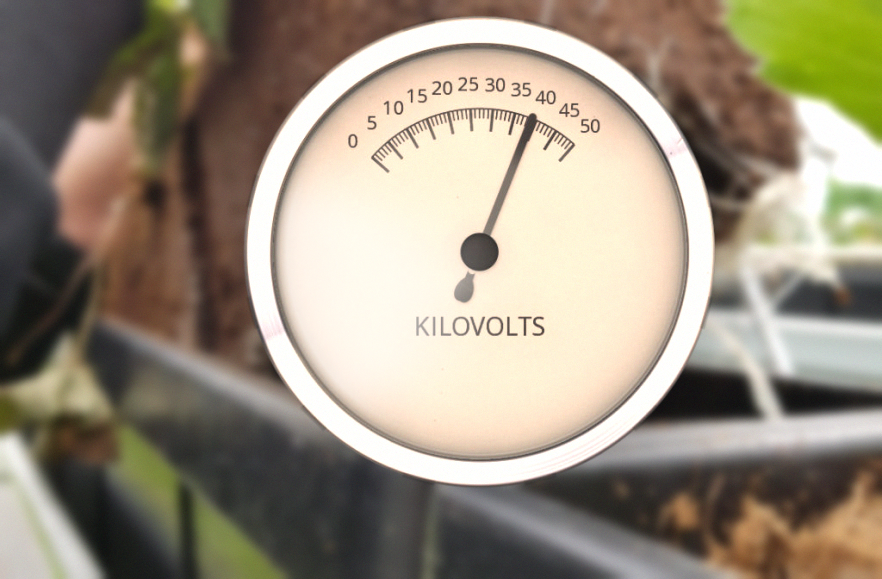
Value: kV 39
